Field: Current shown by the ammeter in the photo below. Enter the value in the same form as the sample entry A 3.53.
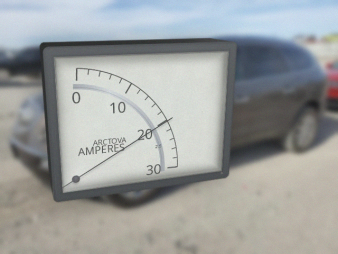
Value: A 20
